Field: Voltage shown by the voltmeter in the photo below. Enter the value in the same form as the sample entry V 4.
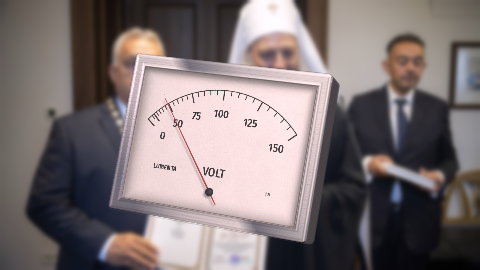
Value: V 50
